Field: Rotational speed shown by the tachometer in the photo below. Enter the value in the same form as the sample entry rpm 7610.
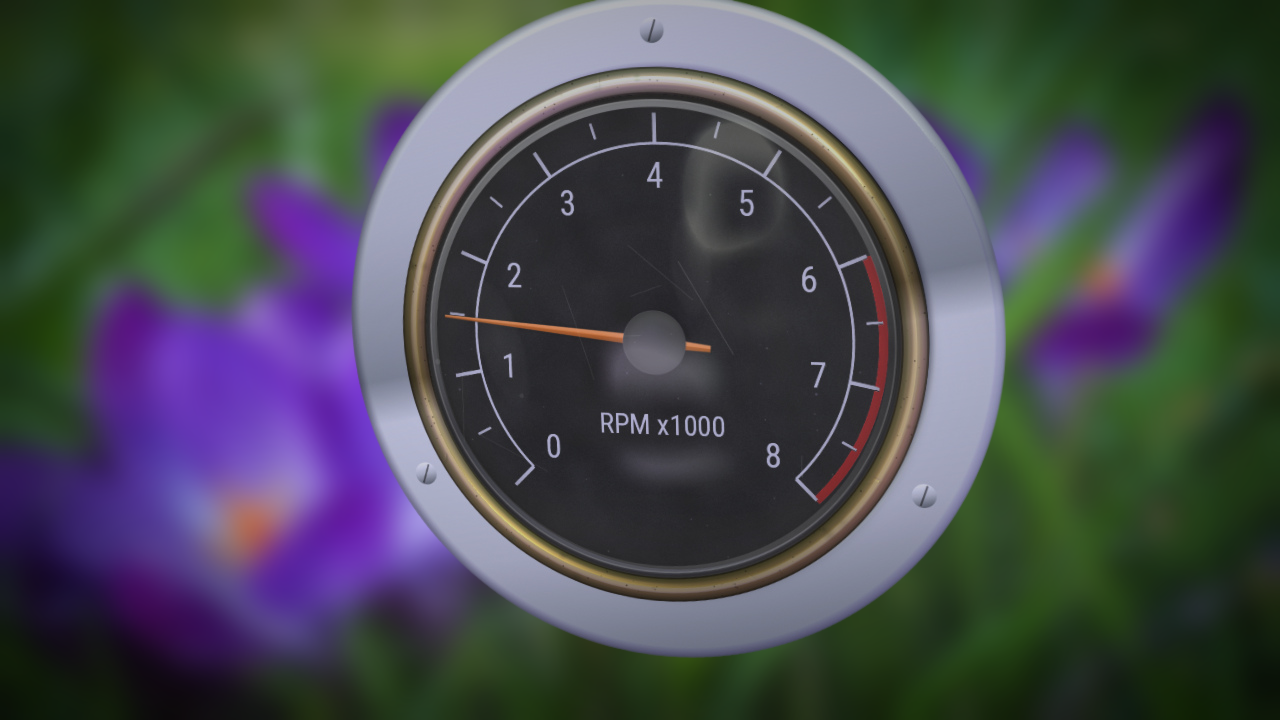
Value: rpm 1500
